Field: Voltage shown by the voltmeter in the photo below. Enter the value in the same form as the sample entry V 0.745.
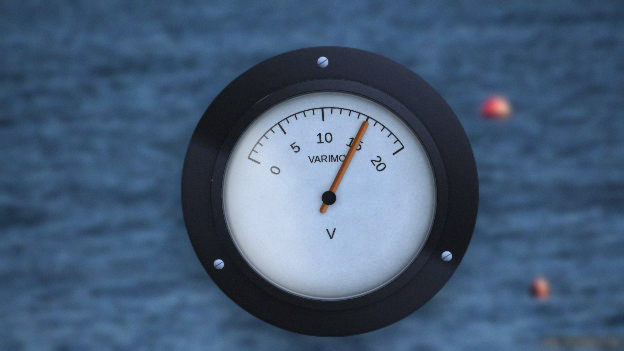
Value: V 15
